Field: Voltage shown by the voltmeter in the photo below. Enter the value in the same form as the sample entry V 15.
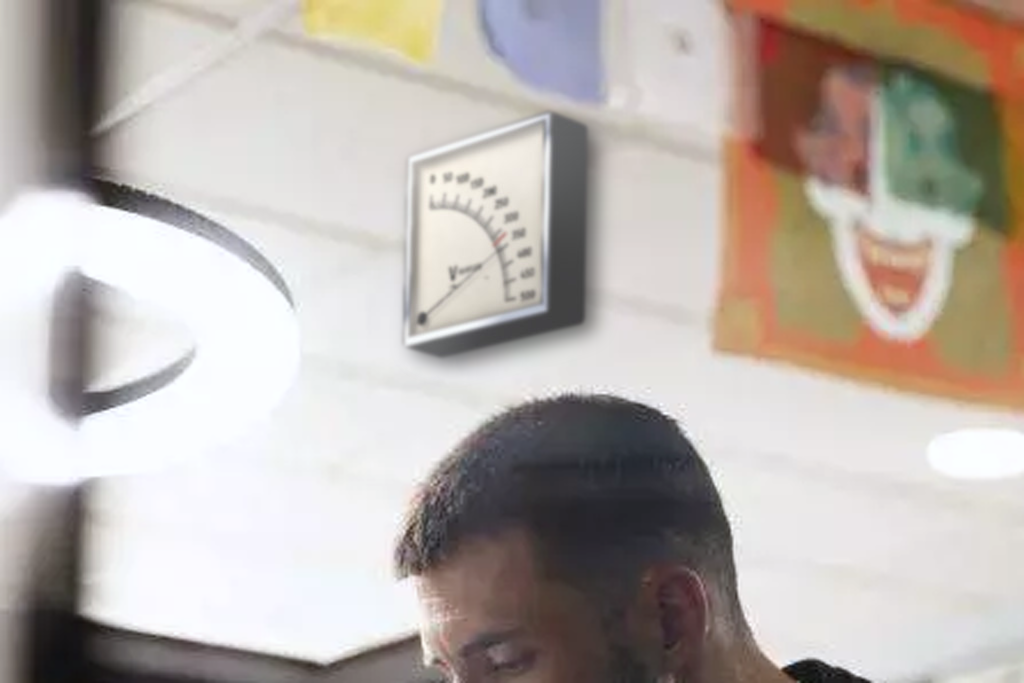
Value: V 350
